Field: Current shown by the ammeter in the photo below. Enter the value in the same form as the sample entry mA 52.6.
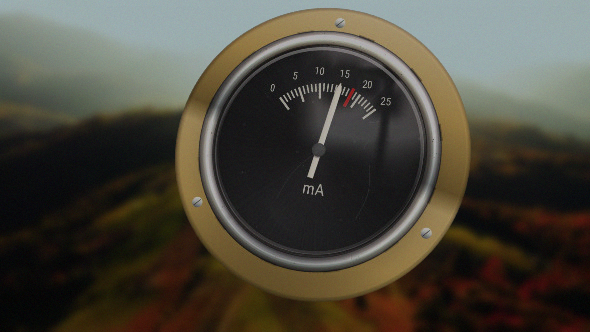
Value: mA 15
